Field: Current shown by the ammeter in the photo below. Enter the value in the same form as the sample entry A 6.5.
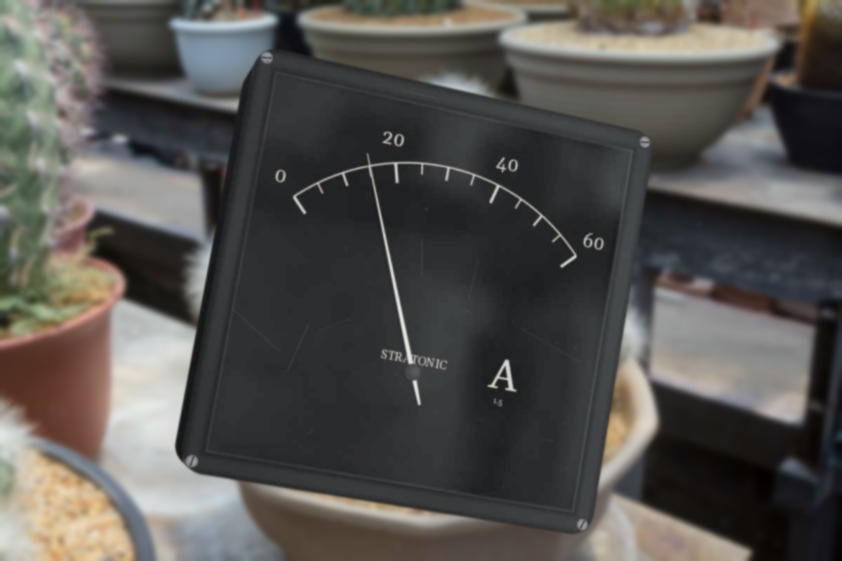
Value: A 15
